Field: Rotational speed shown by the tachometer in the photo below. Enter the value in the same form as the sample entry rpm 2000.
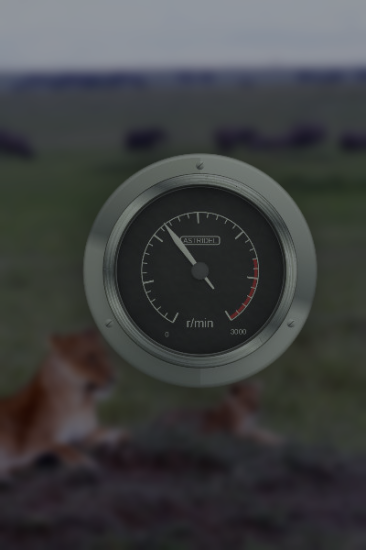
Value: rpm 1150
